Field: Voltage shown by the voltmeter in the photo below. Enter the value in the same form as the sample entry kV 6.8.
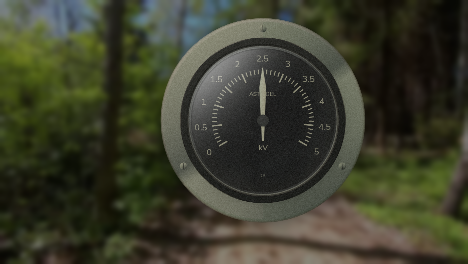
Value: kV 2.5
